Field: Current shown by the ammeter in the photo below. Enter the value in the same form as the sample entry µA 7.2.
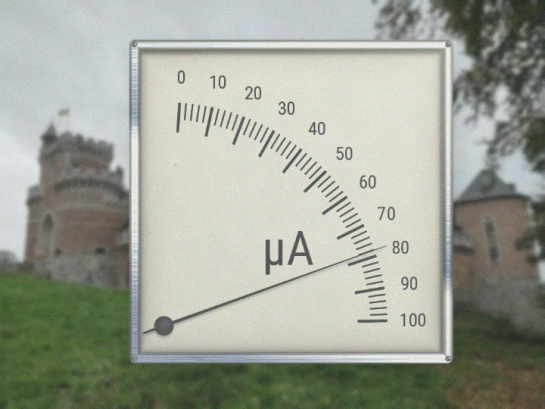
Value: µA 78
